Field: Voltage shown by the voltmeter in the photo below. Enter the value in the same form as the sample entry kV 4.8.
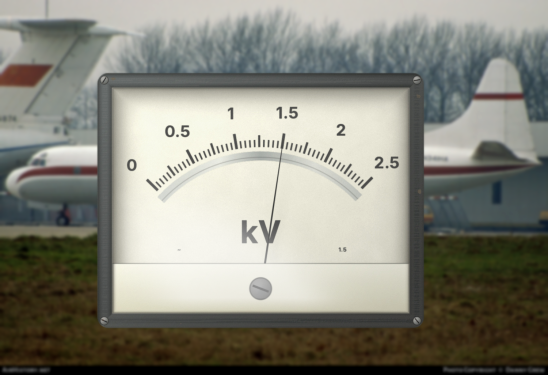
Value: kV 1.5
